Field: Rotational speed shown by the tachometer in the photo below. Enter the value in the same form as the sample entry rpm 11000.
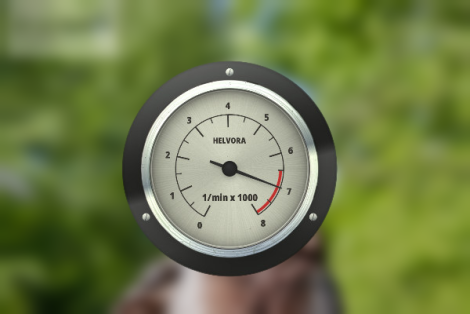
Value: rpm 7000
